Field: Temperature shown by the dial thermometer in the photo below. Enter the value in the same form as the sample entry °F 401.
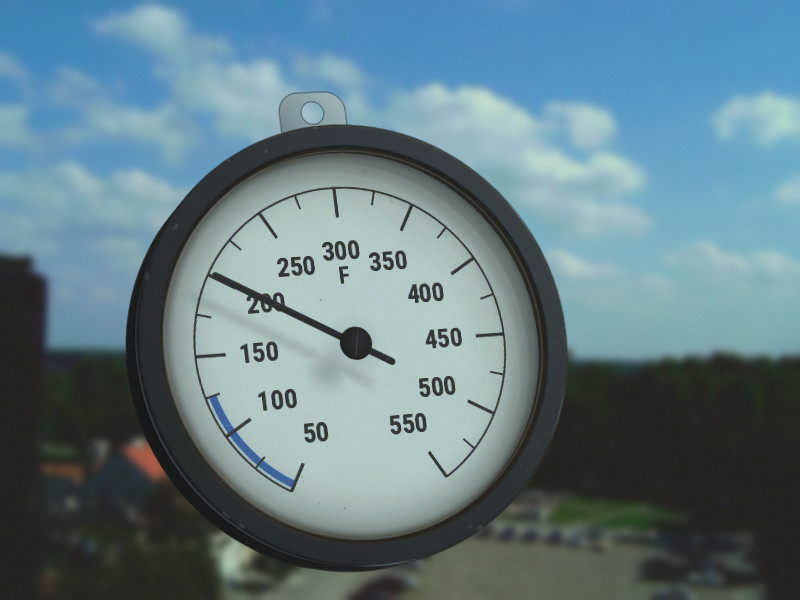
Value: °F 200
